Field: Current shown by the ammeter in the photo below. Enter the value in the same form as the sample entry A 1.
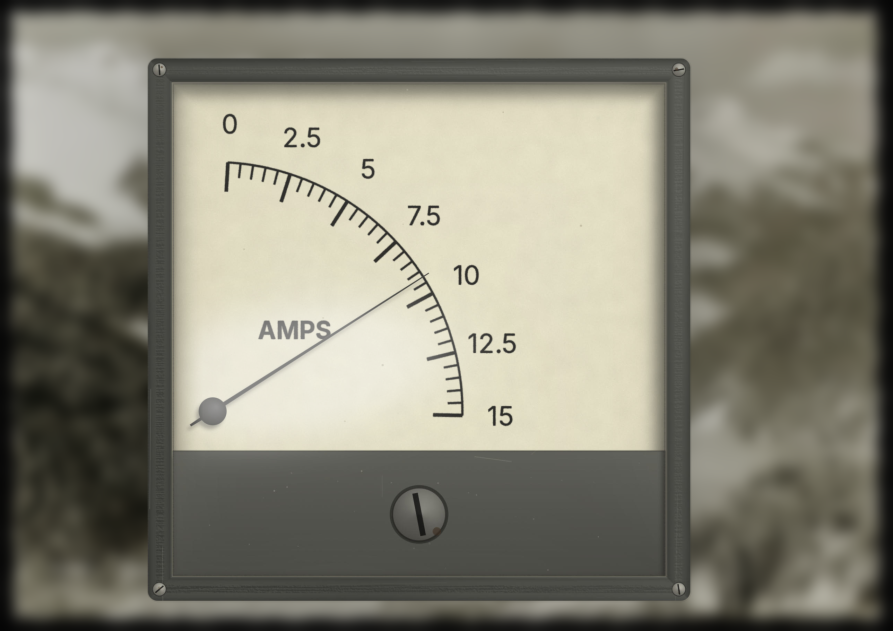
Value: A 9.25
